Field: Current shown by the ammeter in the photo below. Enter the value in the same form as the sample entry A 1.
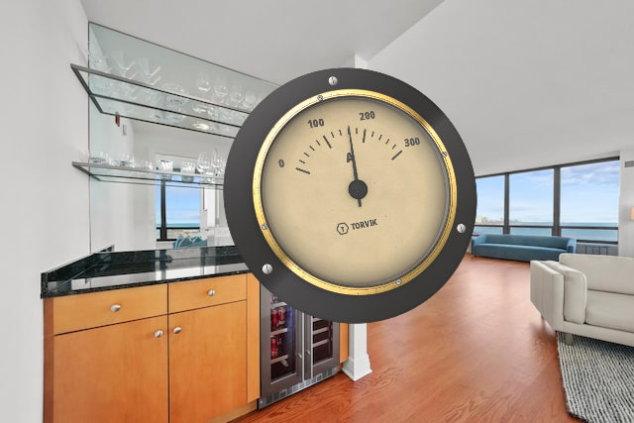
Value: A 160
